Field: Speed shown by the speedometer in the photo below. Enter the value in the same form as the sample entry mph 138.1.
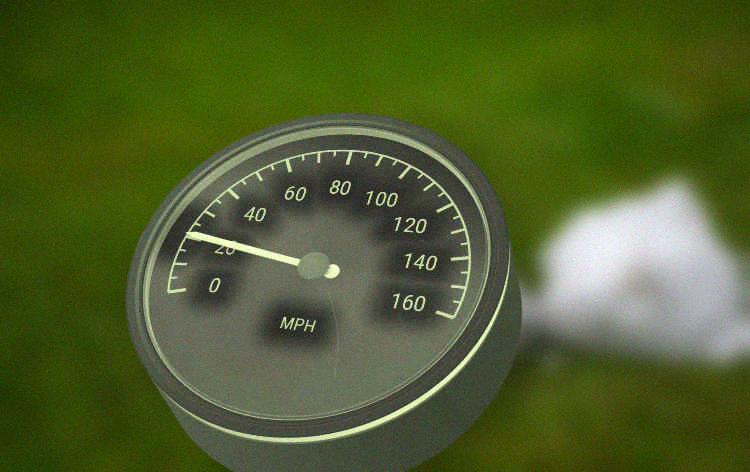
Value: mph 20
